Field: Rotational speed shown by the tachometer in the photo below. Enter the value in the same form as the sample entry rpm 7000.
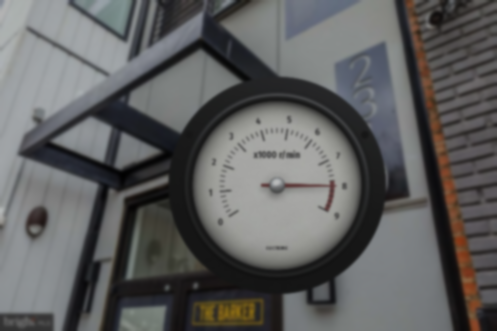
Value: rpm 8000
